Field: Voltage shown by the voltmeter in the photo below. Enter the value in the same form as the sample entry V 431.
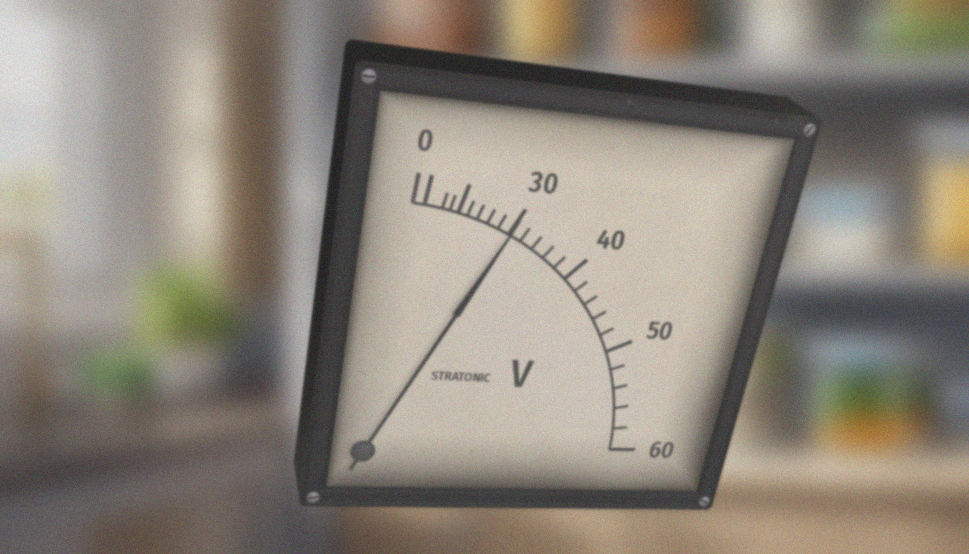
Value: V 30
